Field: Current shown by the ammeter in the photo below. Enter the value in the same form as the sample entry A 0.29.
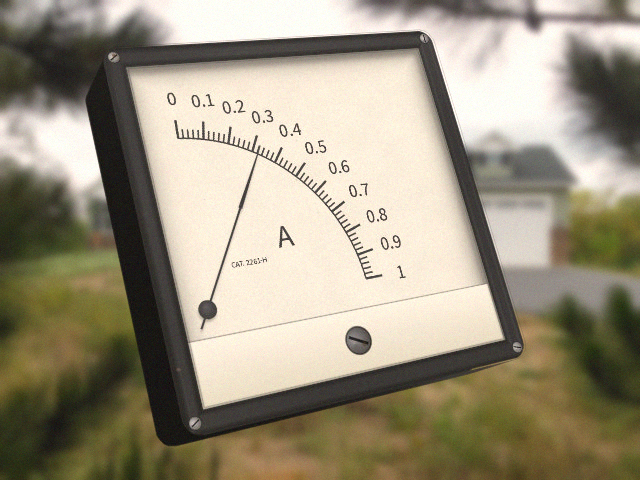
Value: A 0.32
